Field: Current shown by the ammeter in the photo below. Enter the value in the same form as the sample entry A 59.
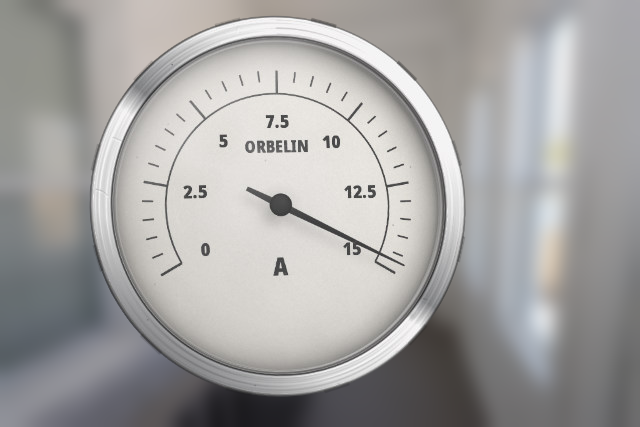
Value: A 14.75
